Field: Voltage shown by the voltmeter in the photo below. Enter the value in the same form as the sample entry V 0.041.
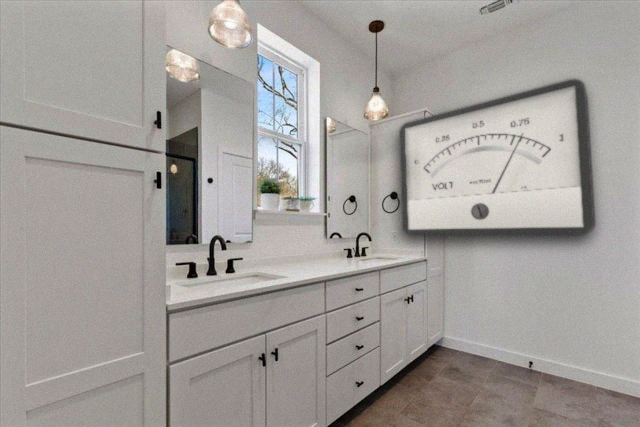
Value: V 0.8
